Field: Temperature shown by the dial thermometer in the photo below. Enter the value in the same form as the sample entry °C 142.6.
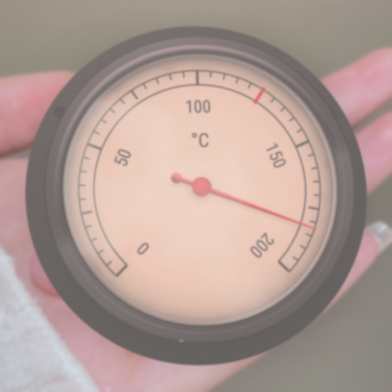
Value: °C 182.5
